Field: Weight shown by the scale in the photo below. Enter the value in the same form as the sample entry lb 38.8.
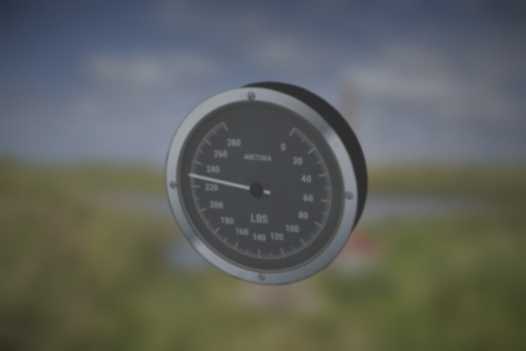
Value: lb 230
